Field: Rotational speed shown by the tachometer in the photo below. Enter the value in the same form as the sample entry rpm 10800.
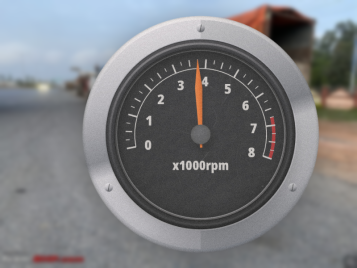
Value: rpm 3750
